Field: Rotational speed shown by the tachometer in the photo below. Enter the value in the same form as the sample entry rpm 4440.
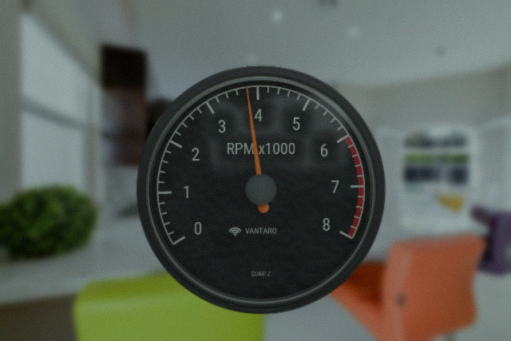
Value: rpm 3800
